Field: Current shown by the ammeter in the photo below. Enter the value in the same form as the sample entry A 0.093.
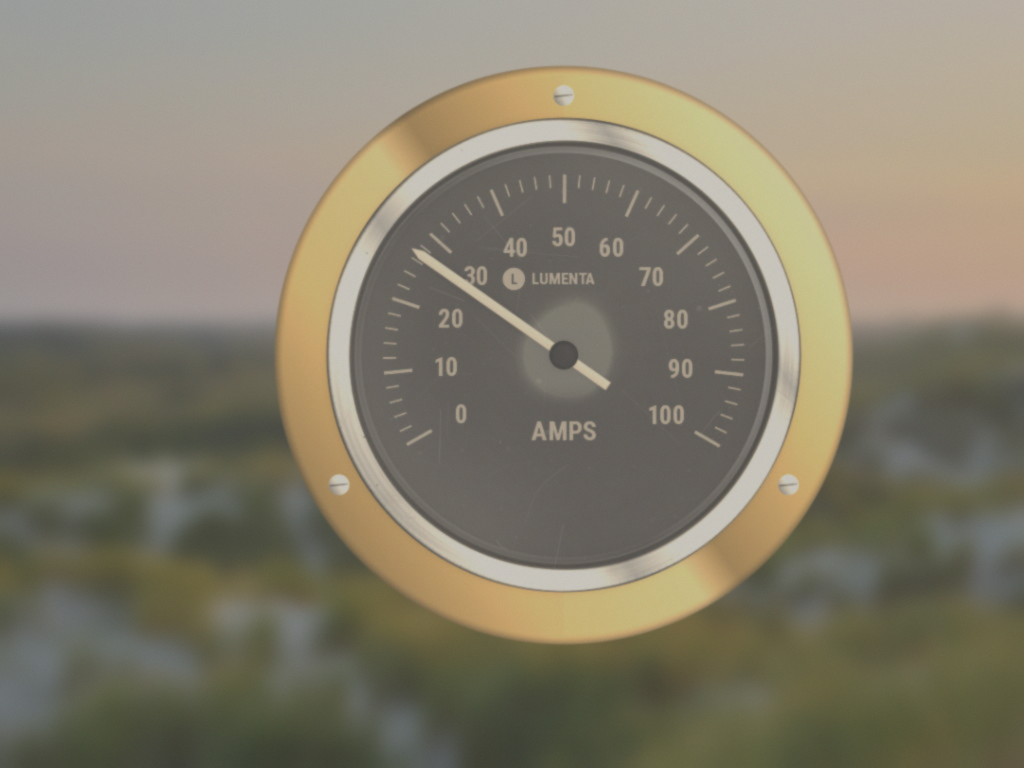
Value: A 27
